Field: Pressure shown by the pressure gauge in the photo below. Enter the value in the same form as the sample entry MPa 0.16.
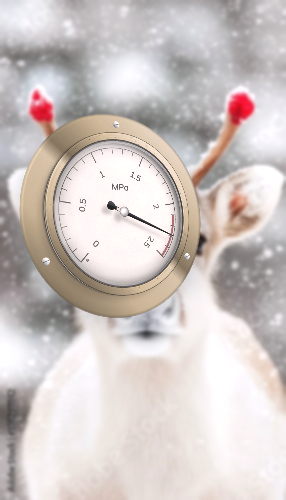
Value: MPa 2.3
